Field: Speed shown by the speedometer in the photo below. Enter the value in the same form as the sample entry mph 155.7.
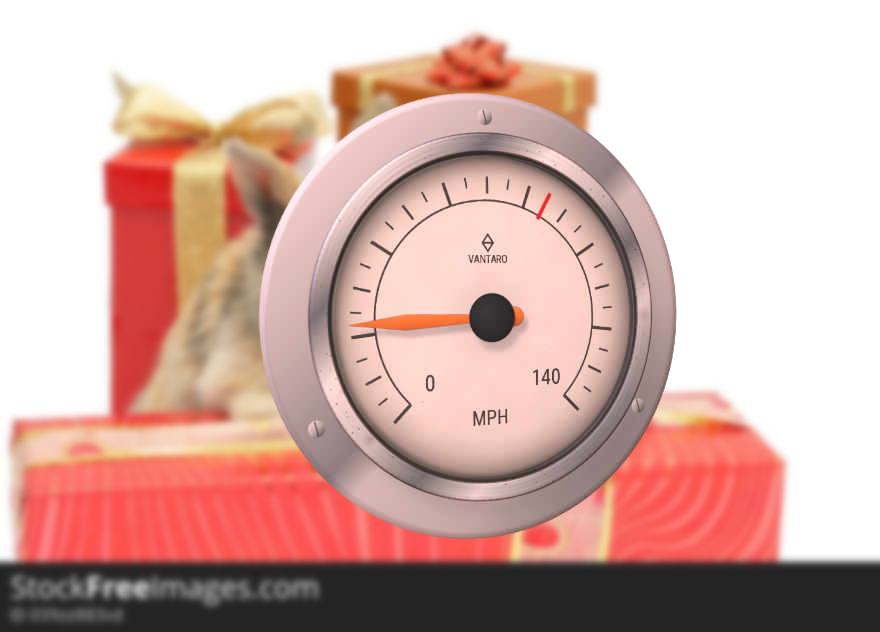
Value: mph 22.5
